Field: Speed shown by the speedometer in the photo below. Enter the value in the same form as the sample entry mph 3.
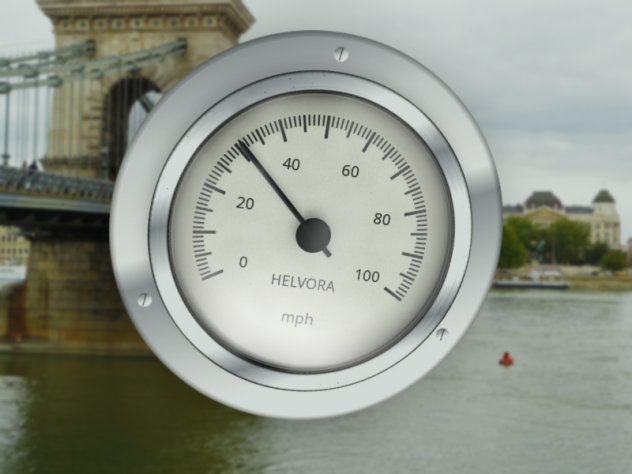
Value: mph 31
